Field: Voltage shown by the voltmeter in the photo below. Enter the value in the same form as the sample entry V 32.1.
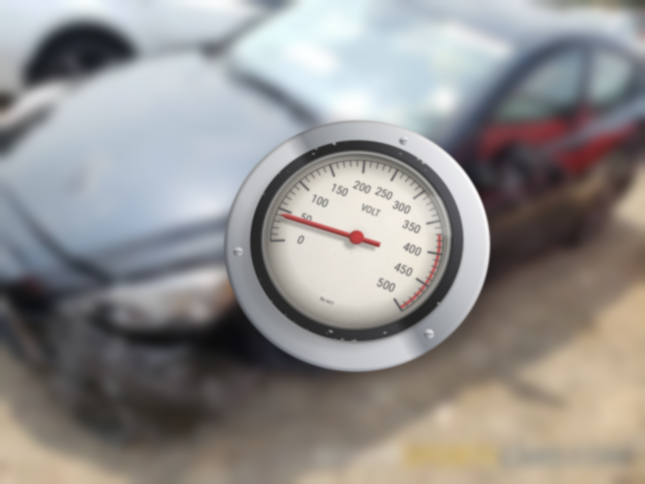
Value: V 40
